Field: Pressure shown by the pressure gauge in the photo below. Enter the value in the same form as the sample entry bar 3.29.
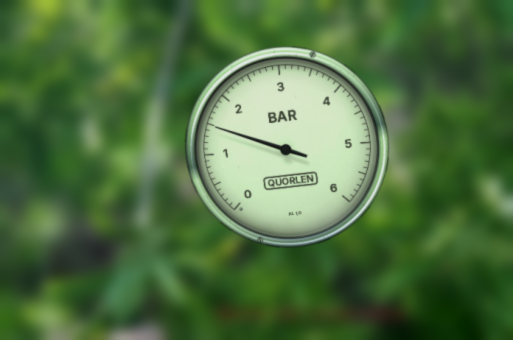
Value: bar 1.5
